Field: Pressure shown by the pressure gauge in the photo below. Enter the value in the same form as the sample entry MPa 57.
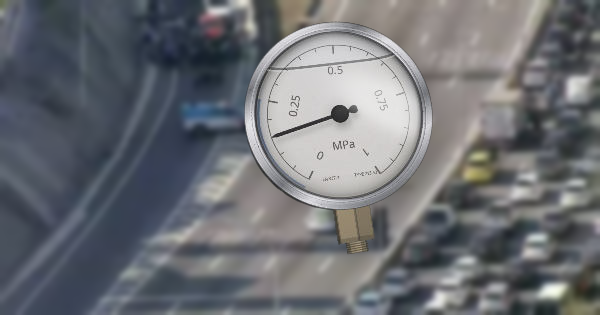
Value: MPa 0.15
